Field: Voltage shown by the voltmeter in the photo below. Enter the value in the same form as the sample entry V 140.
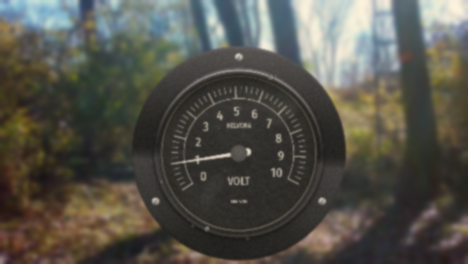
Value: V 1
